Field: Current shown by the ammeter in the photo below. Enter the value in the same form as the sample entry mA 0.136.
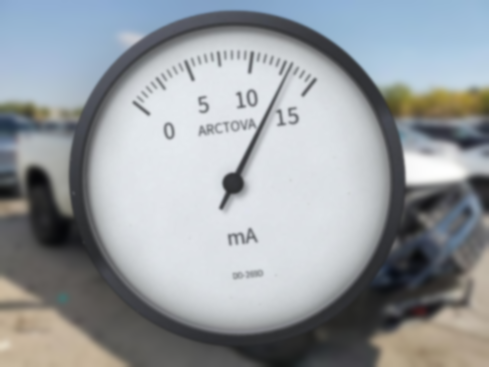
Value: mA 13
